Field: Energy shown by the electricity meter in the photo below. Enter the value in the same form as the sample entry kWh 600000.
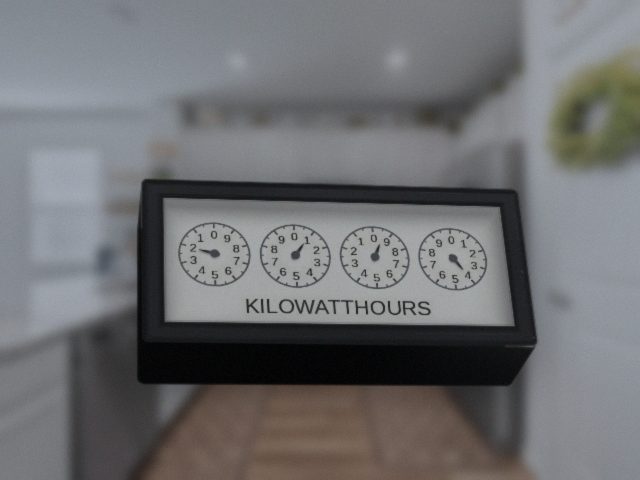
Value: kWh 2094
